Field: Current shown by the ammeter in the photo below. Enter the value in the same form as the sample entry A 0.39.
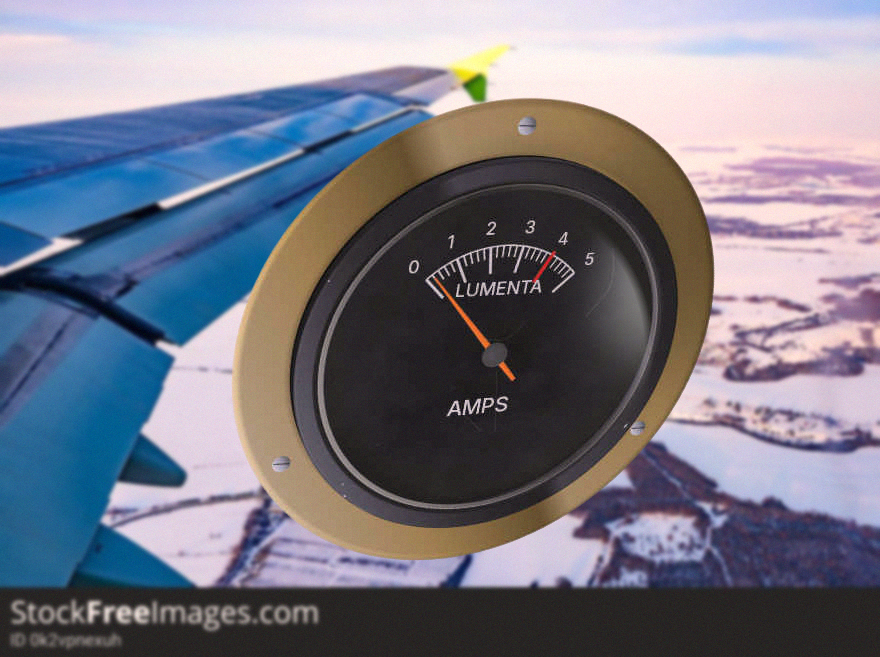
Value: A 0.2
